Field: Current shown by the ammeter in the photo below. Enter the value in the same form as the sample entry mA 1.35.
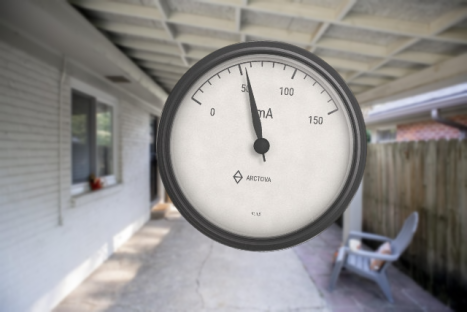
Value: mA 55
